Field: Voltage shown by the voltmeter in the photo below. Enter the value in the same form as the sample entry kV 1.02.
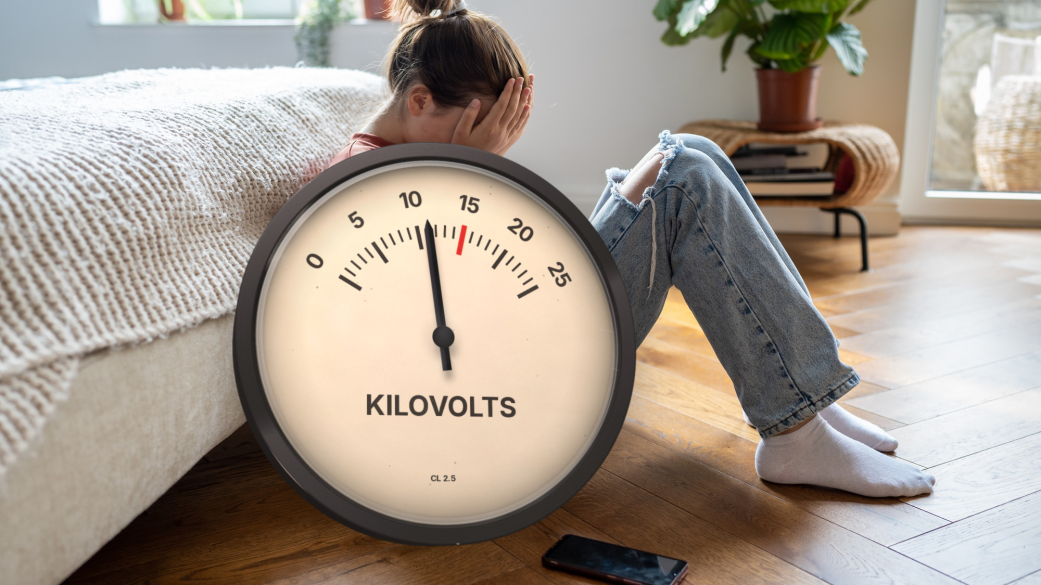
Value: kV 11
